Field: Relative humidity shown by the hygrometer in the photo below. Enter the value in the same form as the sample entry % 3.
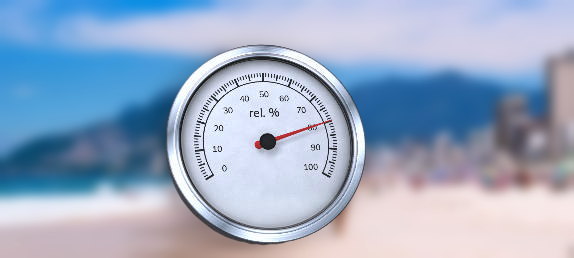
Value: % 80
